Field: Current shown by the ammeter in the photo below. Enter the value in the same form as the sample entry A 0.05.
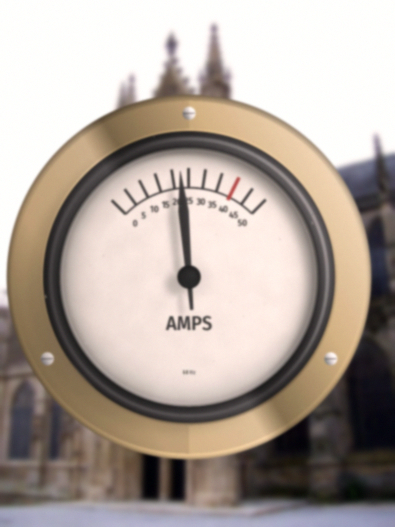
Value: A 22.5
